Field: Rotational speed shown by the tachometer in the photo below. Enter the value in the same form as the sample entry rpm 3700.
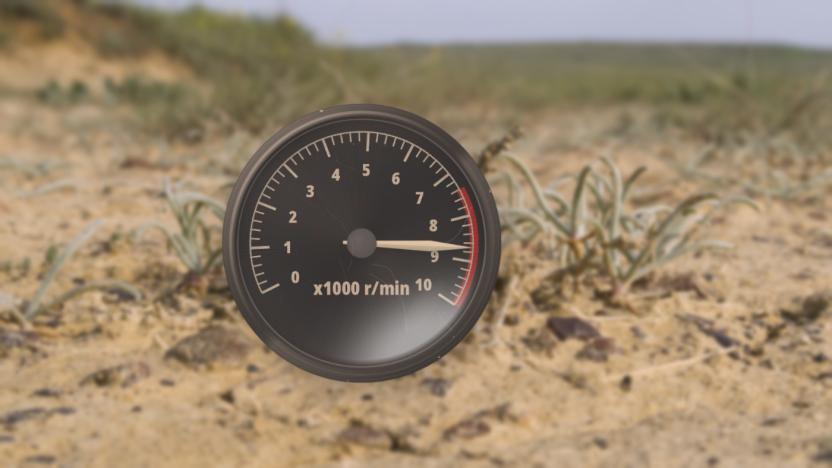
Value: rpm 8700
